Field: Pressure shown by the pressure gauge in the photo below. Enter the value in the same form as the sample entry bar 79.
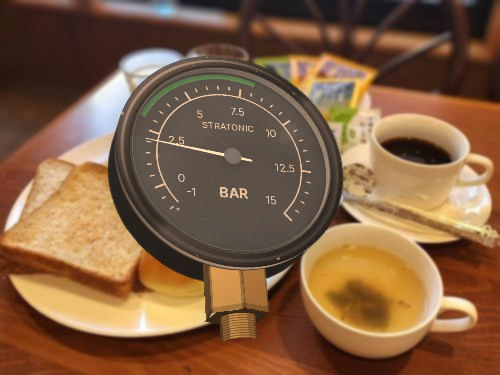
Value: bar 2
